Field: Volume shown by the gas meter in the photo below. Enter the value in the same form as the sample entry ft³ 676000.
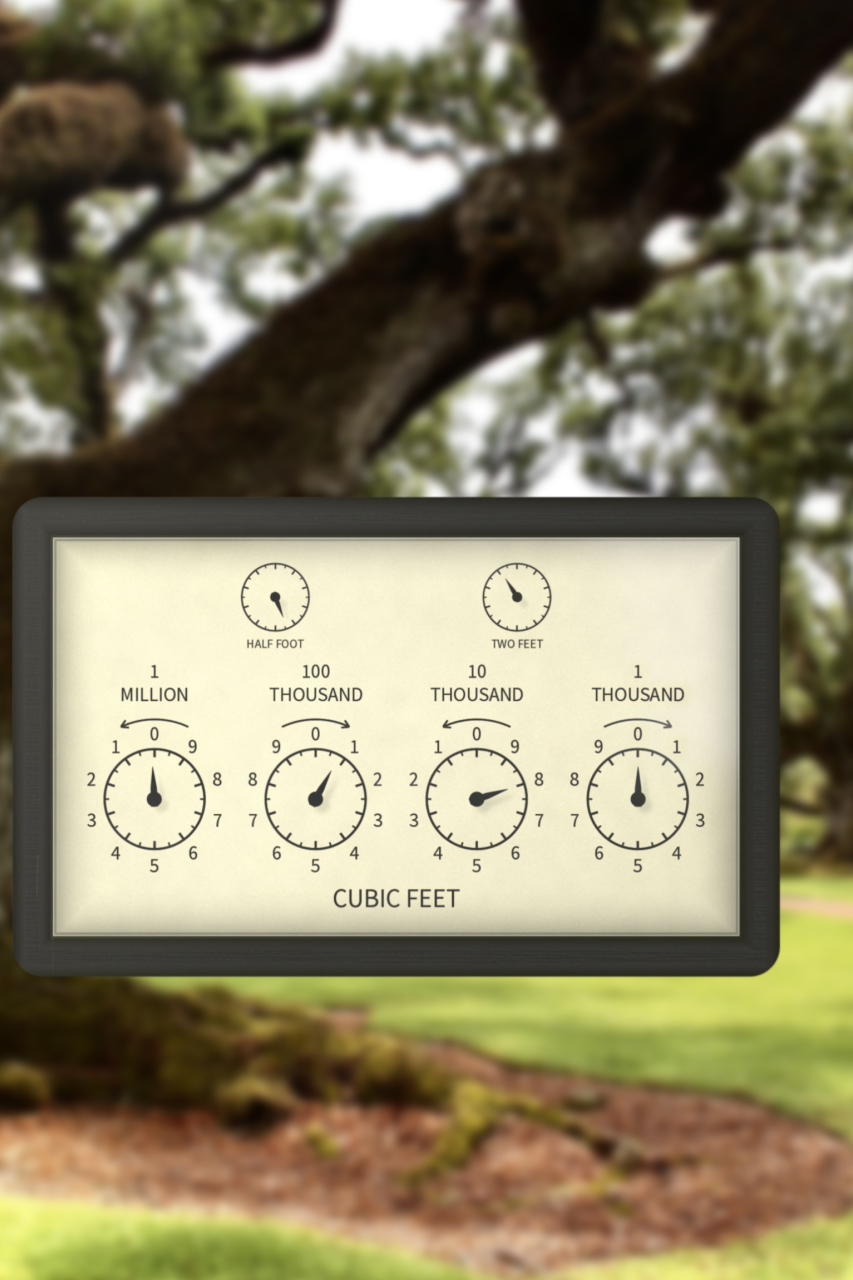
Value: ft³ 8000
